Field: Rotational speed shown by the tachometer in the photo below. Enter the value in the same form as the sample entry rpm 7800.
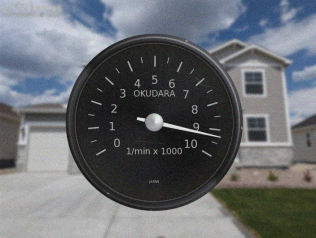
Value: rpm 9250
